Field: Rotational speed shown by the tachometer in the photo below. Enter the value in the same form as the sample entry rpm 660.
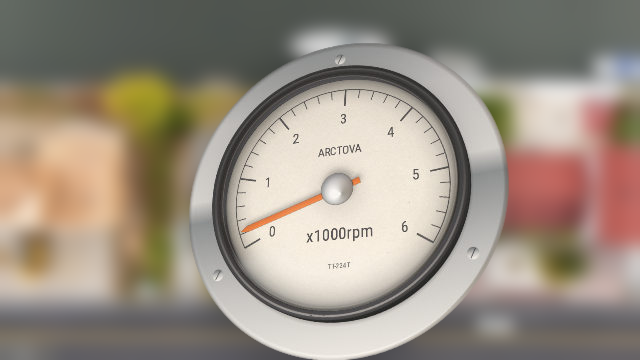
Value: rpm 200
